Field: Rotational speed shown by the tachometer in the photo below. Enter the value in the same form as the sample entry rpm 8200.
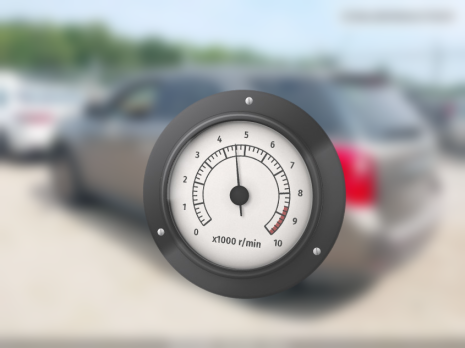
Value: rpm 4600
